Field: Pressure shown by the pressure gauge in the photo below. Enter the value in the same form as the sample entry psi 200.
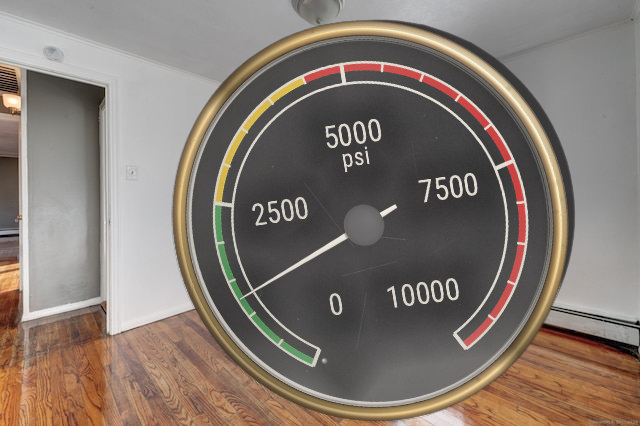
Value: psi 1250
